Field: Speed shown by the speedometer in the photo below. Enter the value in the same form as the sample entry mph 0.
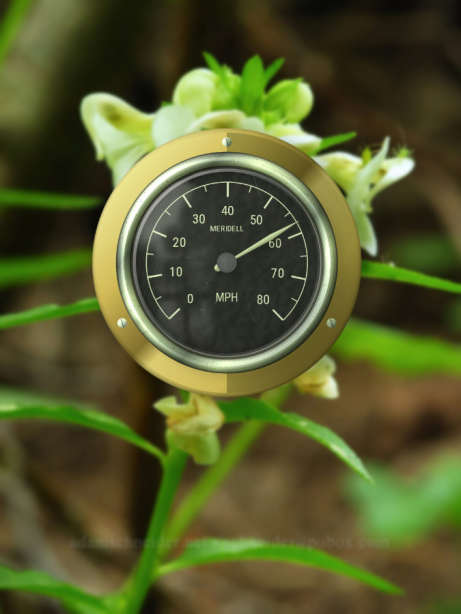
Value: mph 57.5
